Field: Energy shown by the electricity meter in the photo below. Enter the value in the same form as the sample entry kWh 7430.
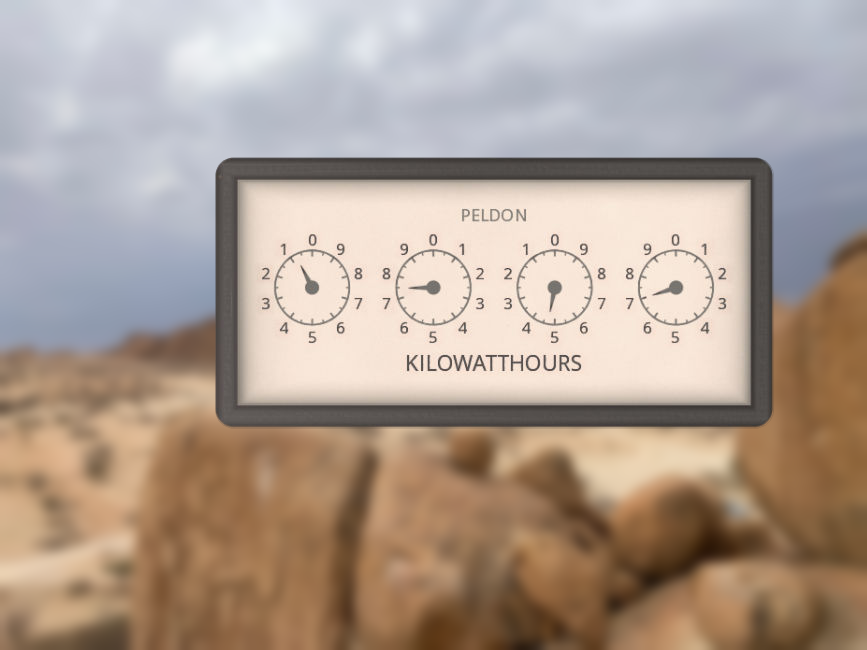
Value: kWh 747
